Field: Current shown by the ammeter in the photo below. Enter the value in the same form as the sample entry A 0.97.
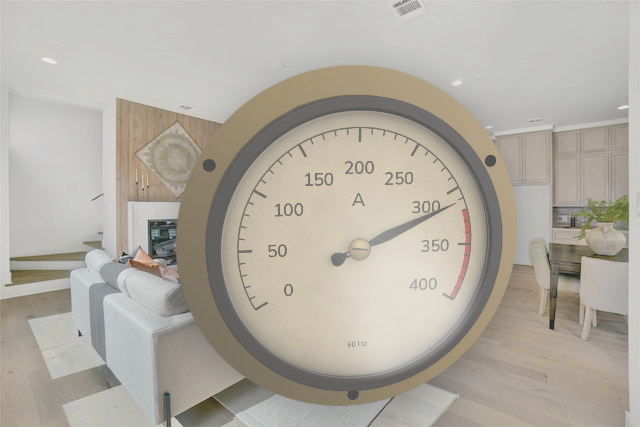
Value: A 310
